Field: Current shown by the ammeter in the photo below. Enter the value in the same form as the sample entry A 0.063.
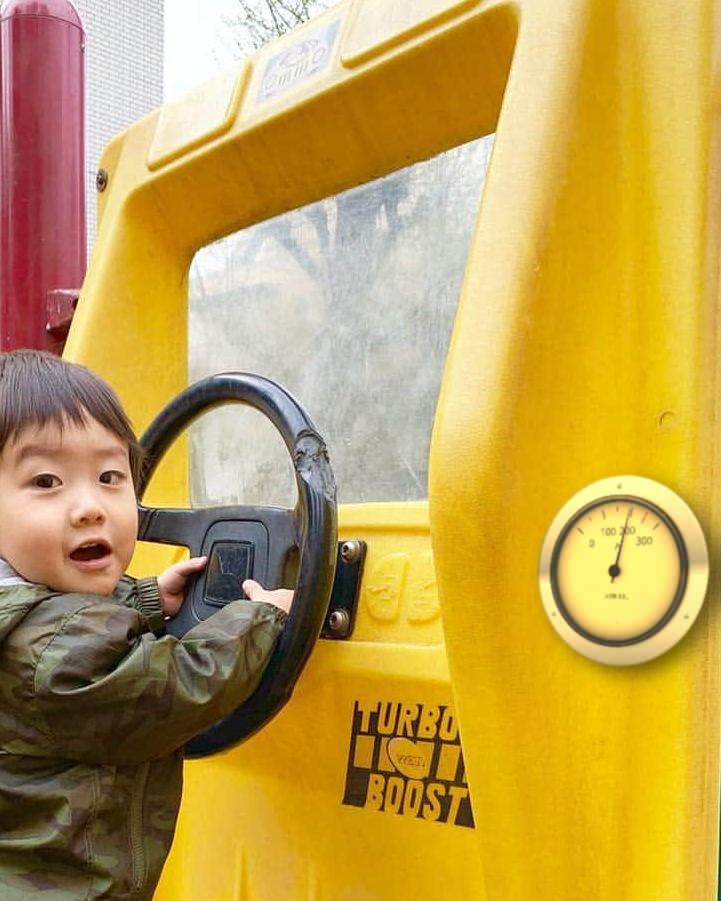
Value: A 200
